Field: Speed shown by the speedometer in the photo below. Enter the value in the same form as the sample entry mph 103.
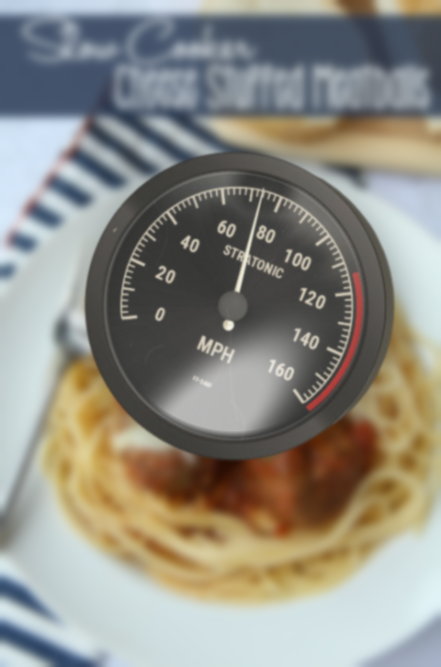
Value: mph 74
